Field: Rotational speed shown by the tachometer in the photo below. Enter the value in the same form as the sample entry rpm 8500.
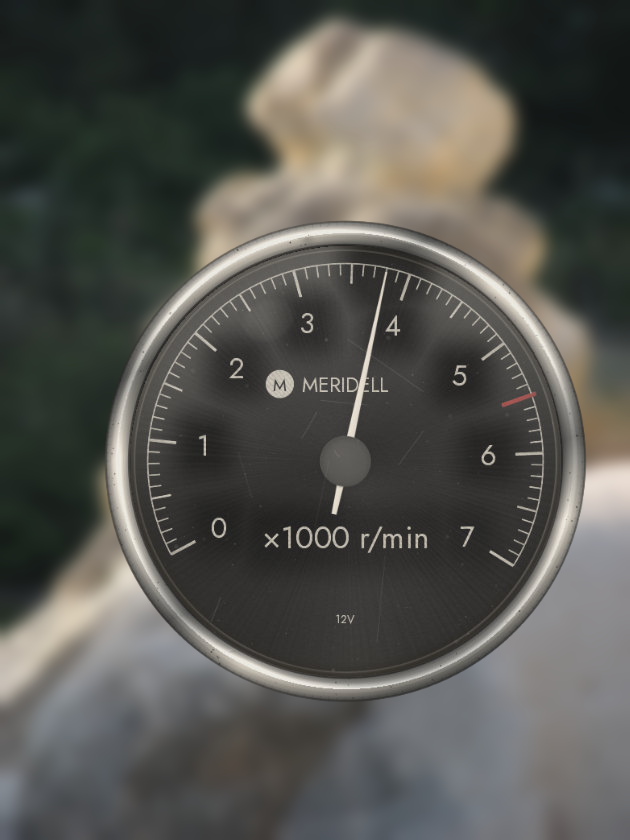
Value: rpm 3800
